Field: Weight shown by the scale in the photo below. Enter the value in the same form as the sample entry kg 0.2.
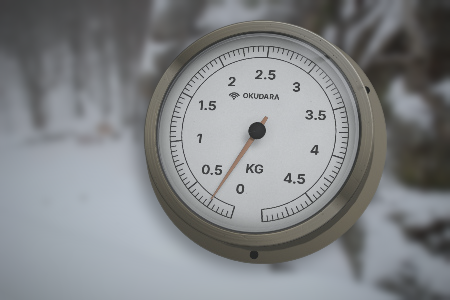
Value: kg 0.25
